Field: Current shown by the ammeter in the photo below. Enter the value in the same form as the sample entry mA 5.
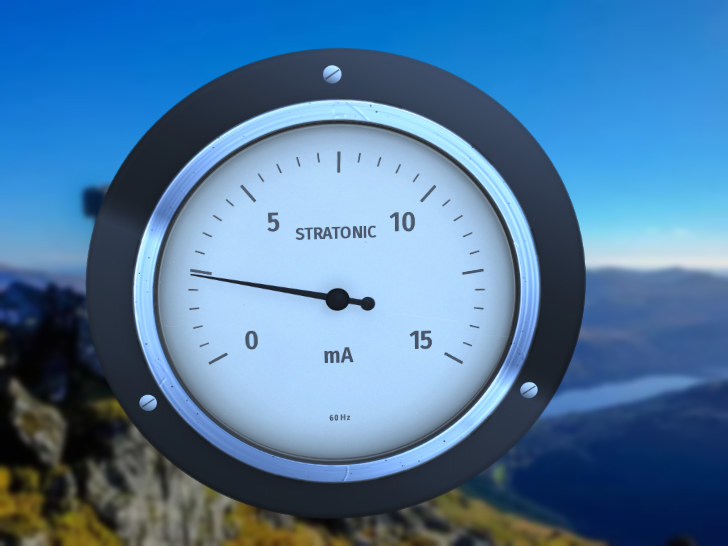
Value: mA 2.5
